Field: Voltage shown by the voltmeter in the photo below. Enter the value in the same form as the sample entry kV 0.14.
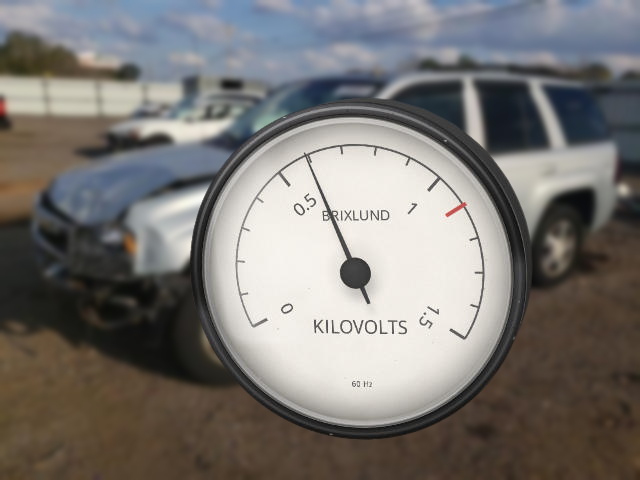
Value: kV 0.6
